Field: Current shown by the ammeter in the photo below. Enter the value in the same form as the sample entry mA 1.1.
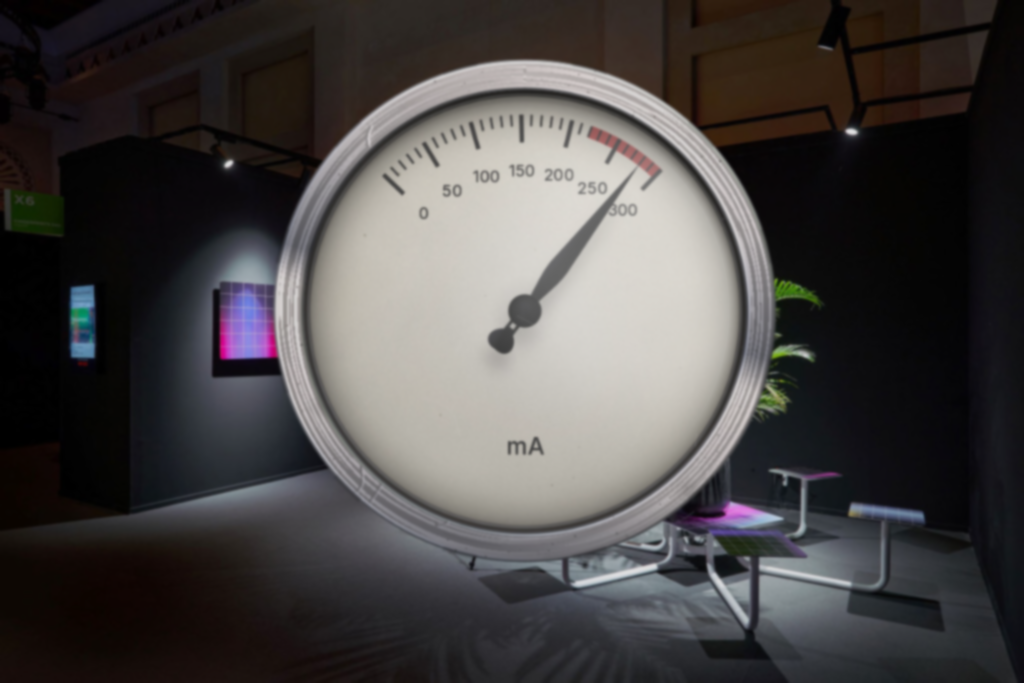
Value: mA 280
